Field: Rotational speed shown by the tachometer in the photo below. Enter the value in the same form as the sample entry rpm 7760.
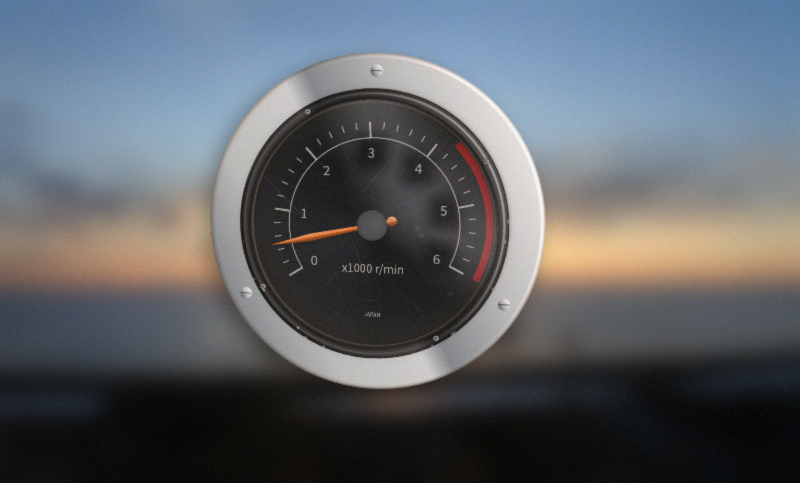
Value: rpm 500
